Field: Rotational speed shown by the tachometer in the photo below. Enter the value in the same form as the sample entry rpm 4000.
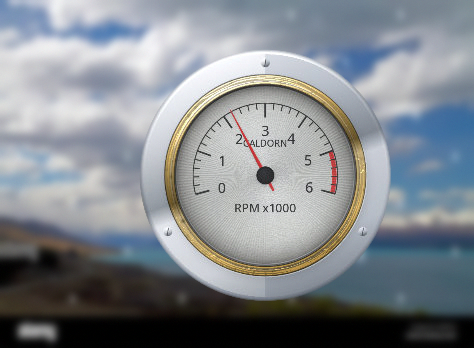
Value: rpm 2200
